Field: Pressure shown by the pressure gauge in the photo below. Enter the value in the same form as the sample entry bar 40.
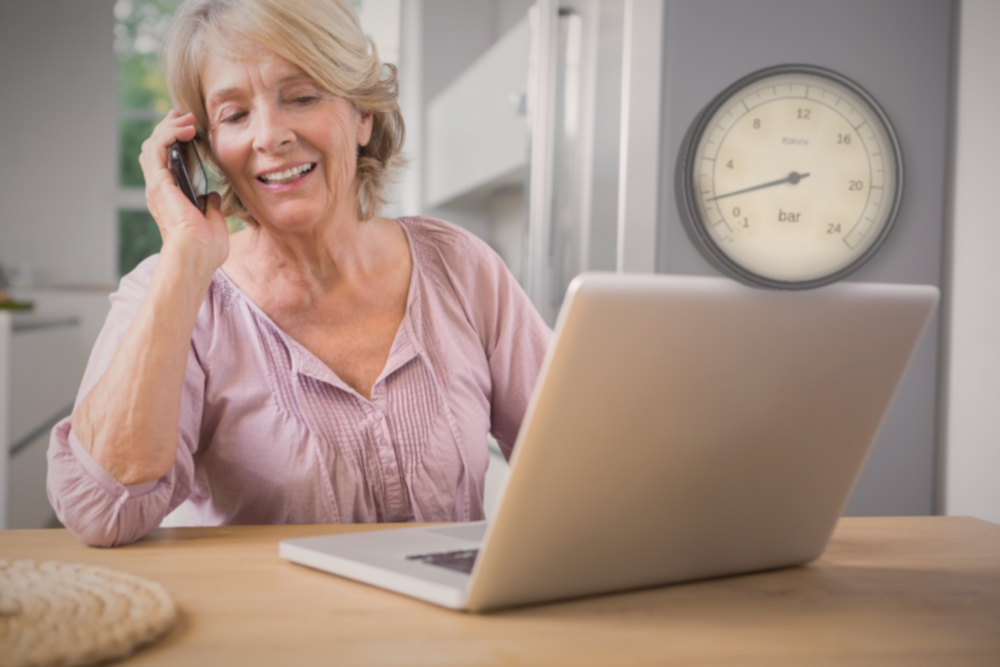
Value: bar 1.5
